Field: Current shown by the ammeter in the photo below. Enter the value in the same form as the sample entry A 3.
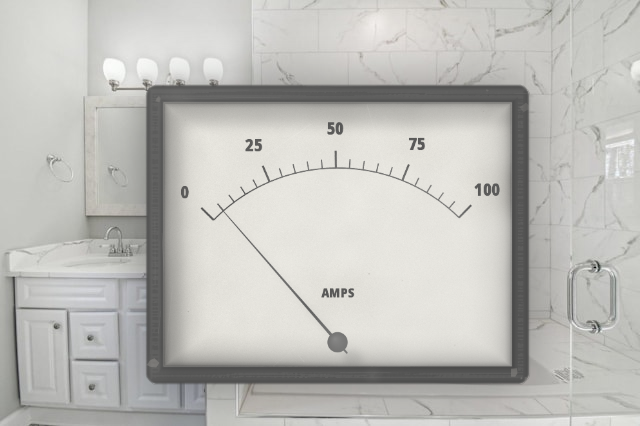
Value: A 5
